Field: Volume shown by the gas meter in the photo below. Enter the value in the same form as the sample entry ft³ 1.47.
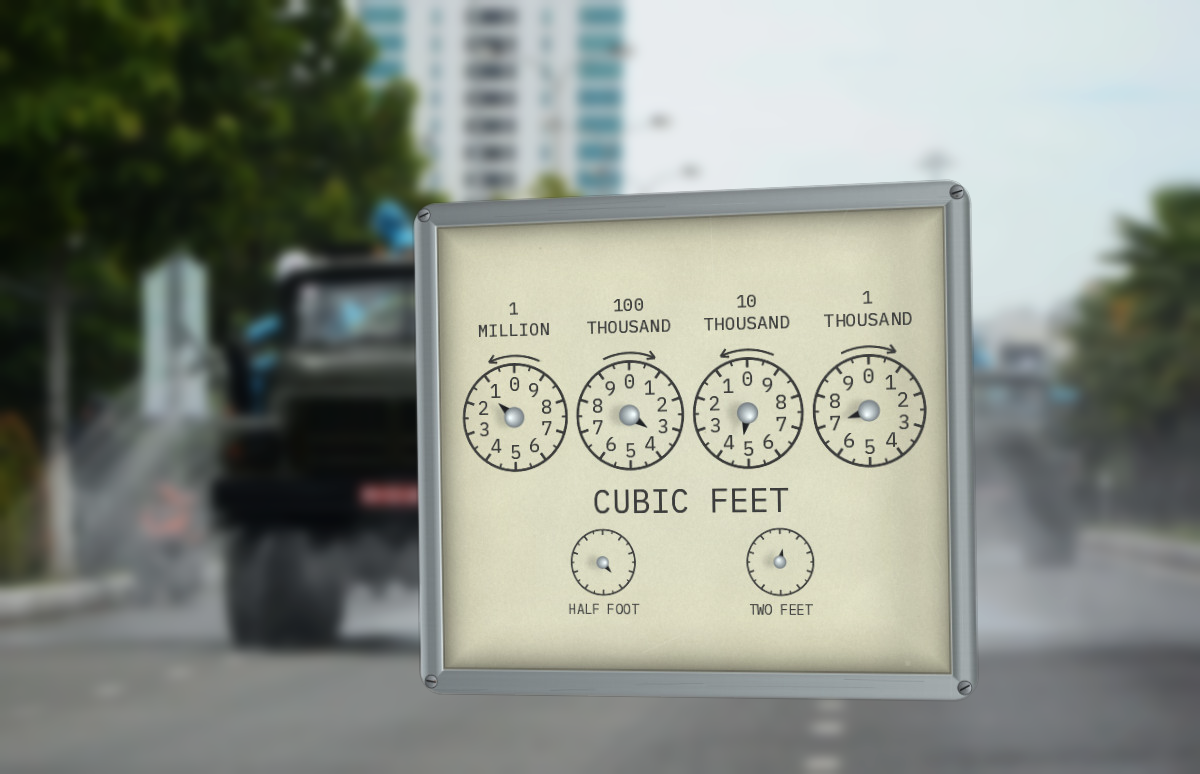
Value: ft³ 134700
